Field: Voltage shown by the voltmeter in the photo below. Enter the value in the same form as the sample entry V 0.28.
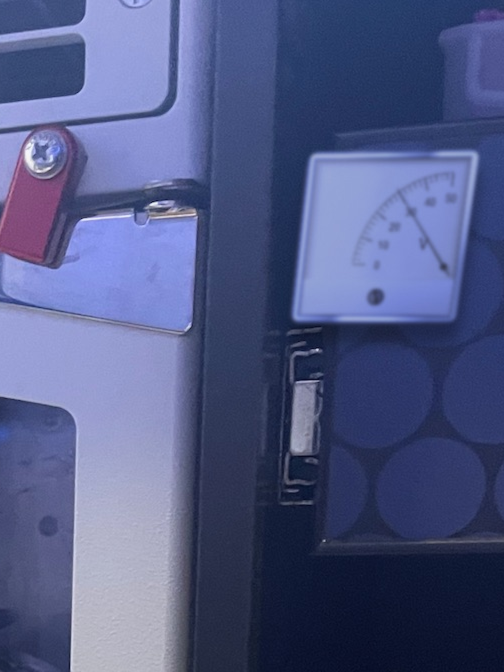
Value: V 30
